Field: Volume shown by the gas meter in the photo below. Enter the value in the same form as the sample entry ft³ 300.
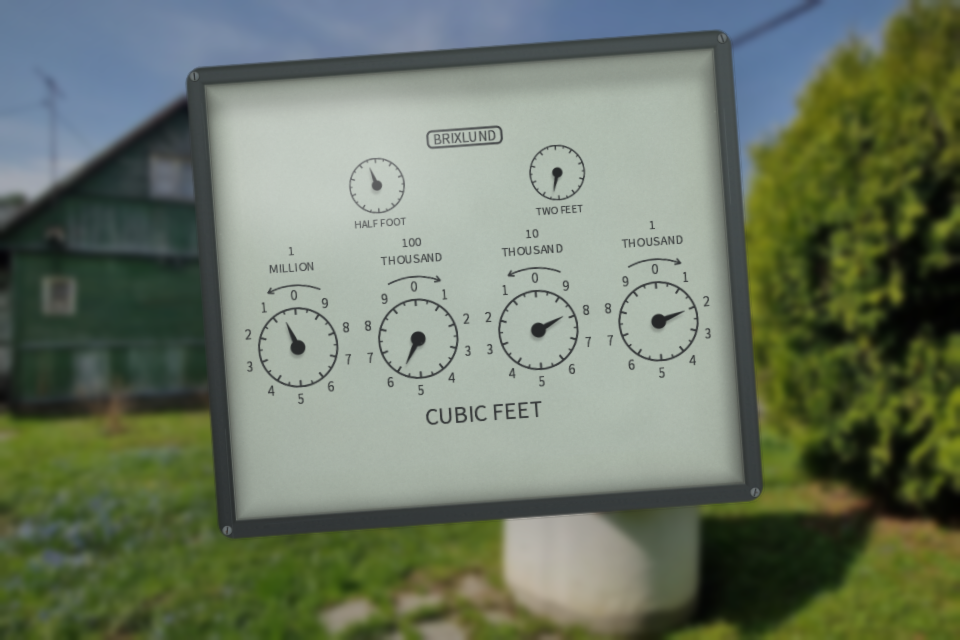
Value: ft³ 58200
